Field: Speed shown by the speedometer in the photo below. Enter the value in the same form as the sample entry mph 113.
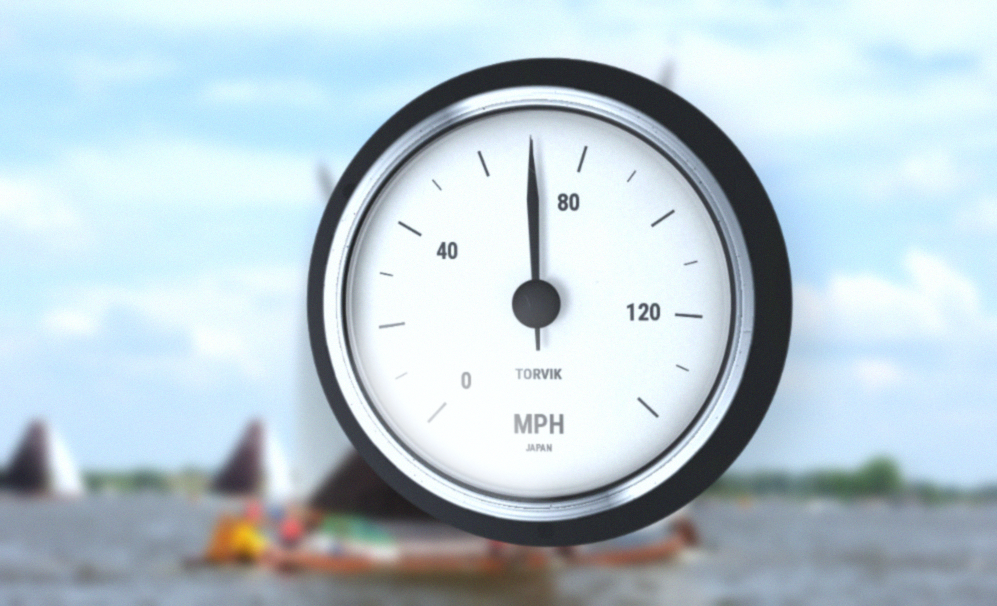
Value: mph 70
